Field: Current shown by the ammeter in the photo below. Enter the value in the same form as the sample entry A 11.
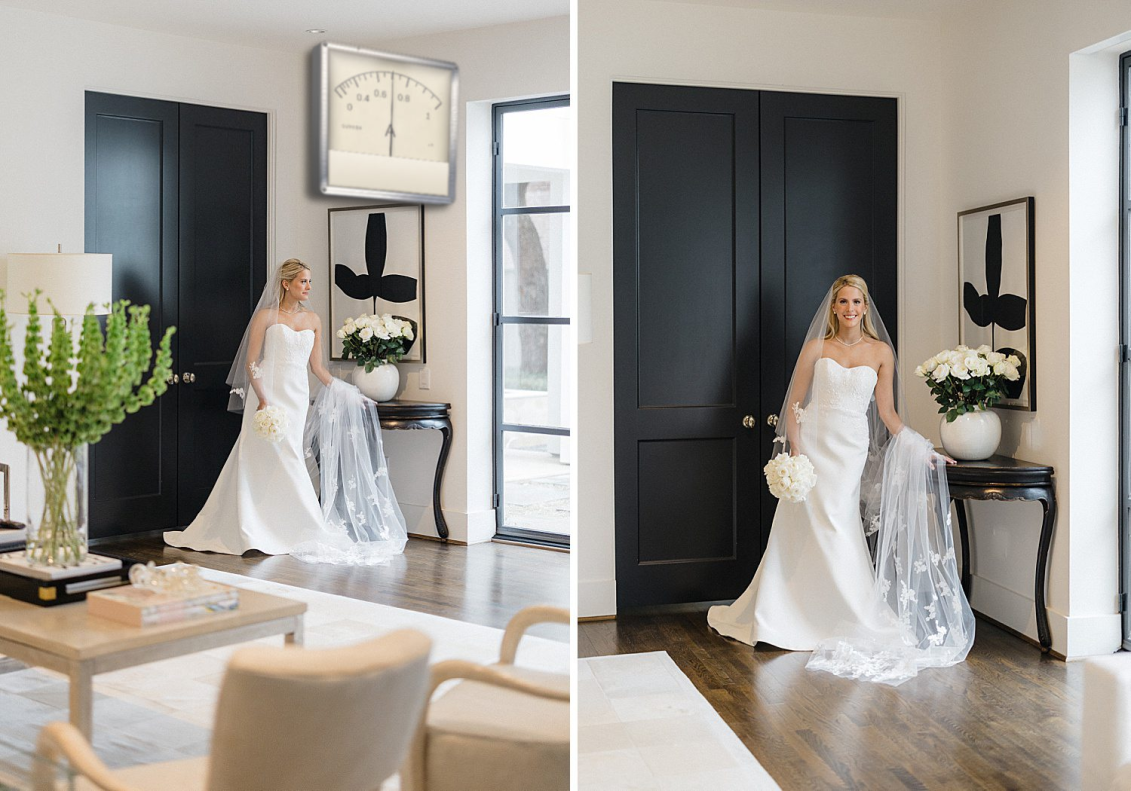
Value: A 0.7
